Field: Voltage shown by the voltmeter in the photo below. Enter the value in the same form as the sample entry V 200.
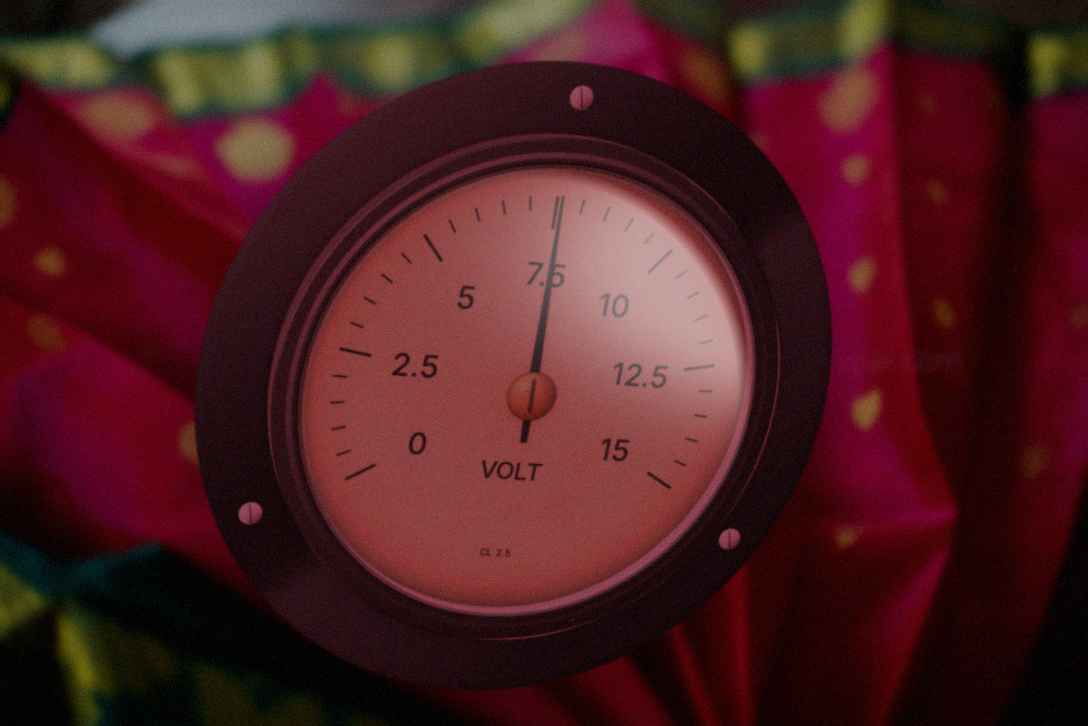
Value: V 7.5
